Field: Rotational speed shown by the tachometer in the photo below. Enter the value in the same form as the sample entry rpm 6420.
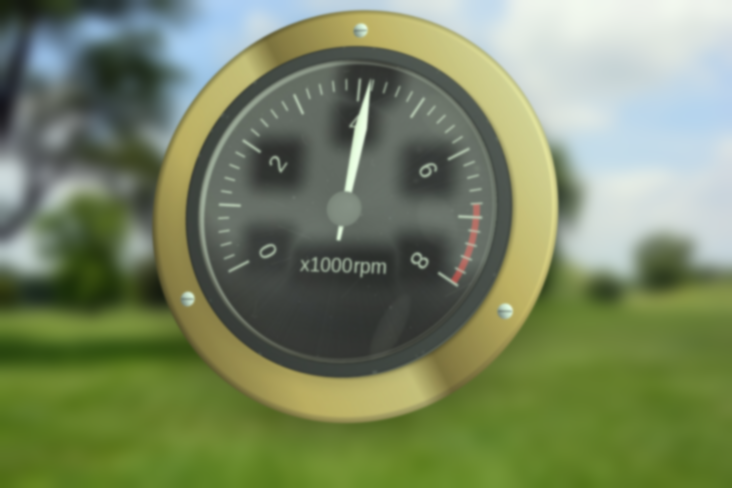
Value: rpm 4200
